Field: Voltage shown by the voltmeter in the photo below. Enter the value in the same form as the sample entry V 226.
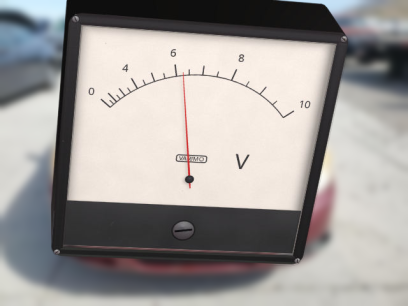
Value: V 6.25
